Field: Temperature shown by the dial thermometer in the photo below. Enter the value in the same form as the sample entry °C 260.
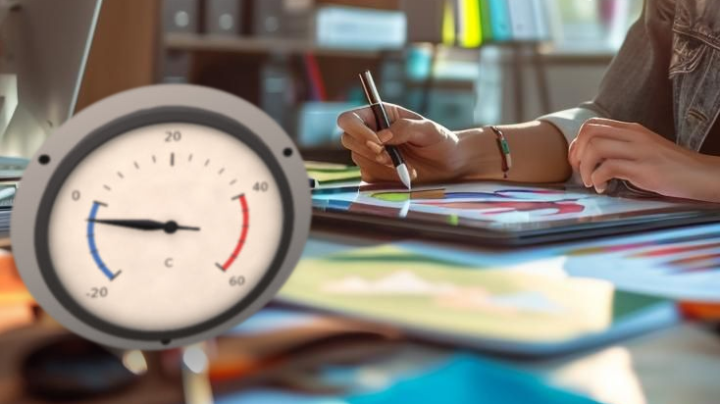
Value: °C -4
